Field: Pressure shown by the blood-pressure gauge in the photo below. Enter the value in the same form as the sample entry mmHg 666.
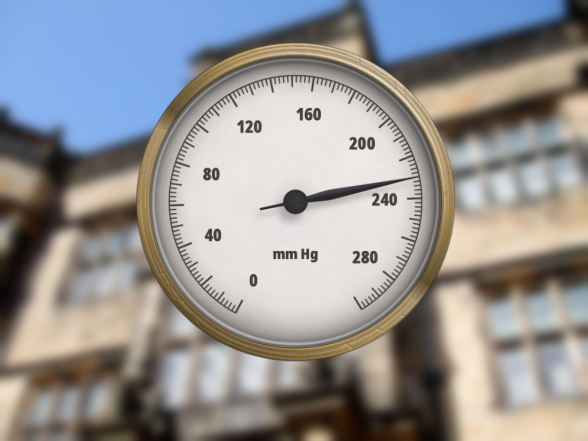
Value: mmHg 230
